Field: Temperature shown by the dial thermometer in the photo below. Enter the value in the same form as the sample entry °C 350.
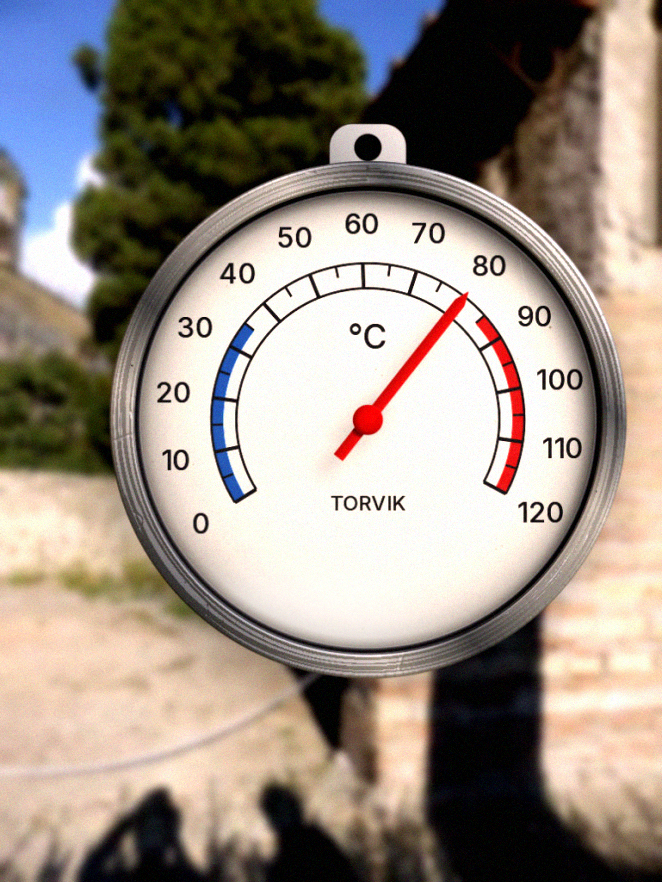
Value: °C 80
